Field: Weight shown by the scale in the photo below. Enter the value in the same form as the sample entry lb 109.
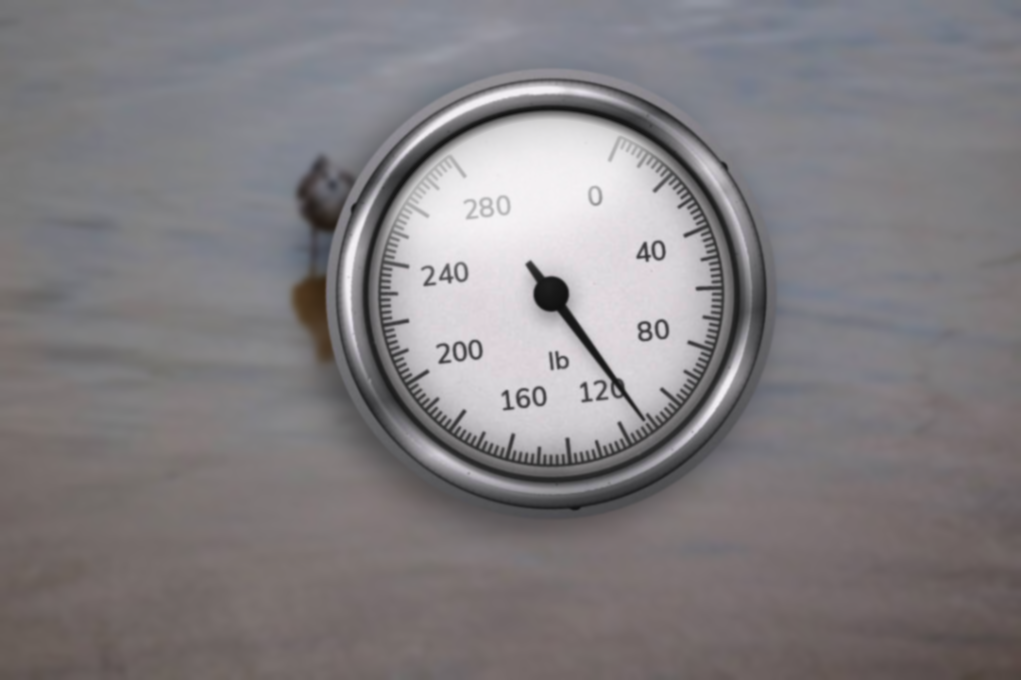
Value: lb 112
